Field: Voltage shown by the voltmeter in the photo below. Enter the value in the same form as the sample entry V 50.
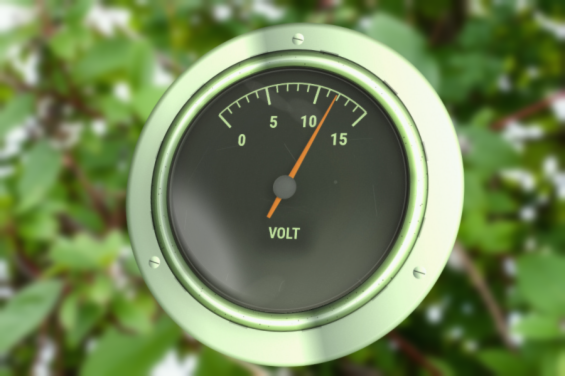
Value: V 12
